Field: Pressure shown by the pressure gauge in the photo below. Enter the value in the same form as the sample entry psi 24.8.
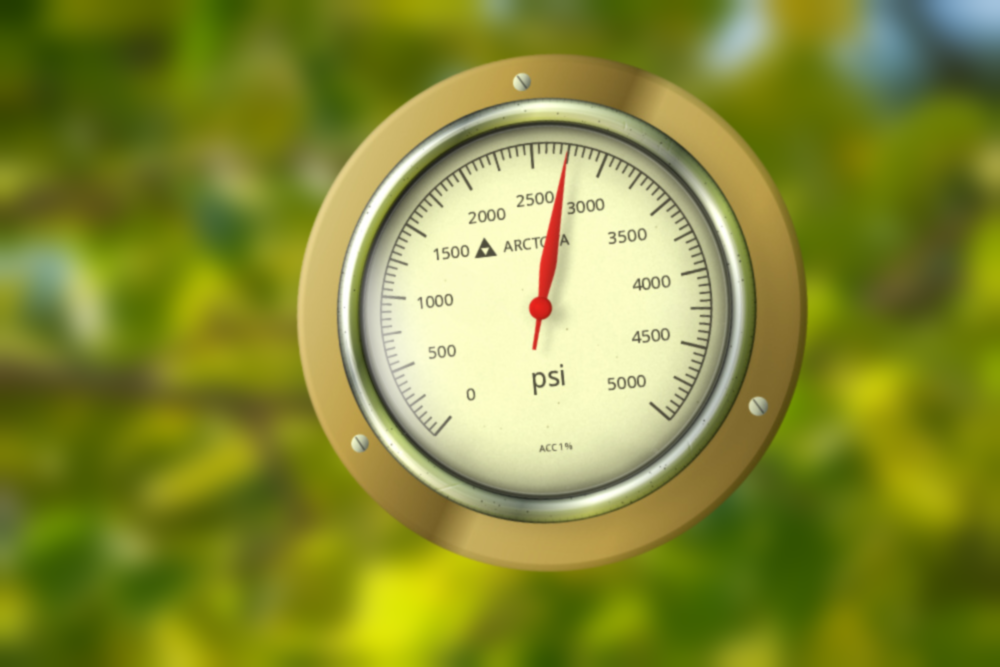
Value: psi 2750
